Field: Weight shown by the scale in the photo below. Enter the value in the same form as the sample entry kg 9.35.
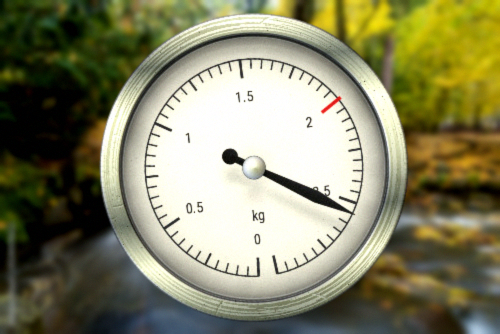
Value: kg 2.55
